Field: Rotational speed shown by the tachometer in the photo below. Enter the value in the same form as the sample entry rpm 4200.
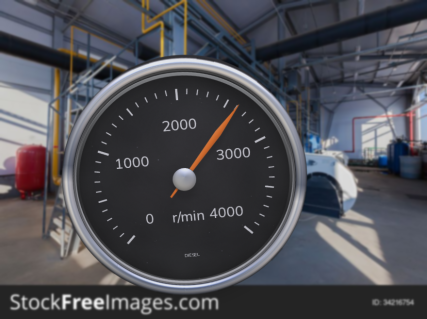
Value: rpm 2600
